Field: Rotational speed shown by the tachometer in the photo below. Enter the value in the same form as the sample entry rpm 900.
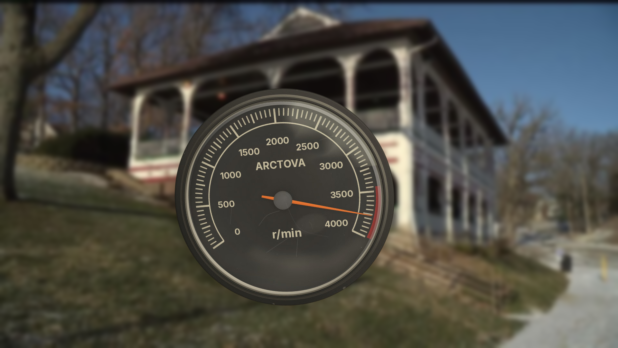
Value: rpm 3750
